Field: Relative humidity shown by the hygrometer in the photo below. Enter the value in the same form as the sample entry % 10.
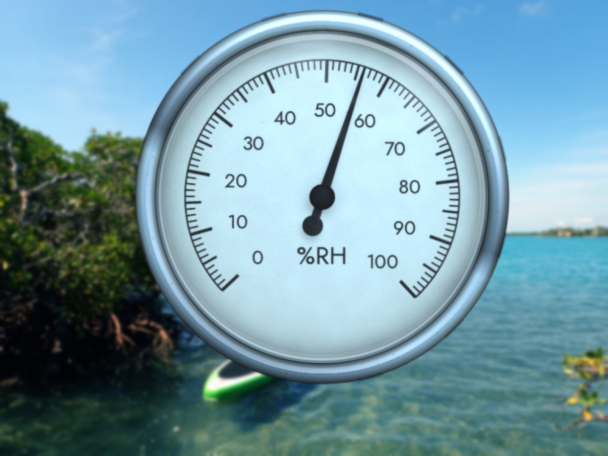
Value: % 56
